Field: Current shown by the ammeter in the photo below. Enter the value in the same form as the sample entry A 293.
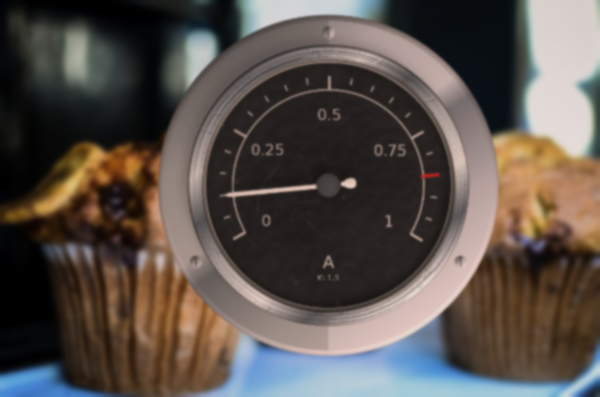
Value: A 0.1
